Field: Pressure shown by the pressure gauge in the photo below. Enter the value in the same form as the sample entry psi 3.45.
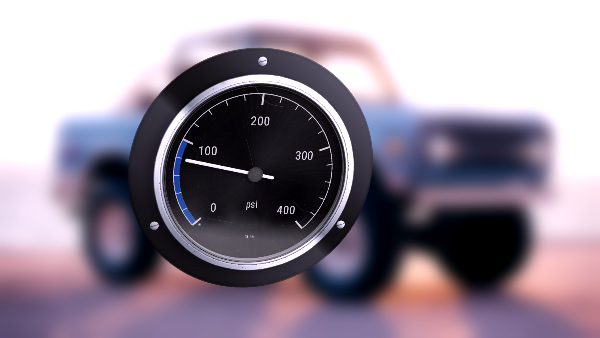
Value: psi 80
